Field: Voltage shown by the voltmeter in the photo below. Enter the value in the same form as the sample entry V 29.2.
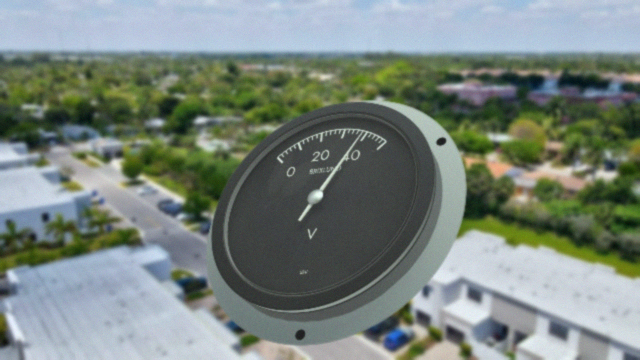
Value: V 40
